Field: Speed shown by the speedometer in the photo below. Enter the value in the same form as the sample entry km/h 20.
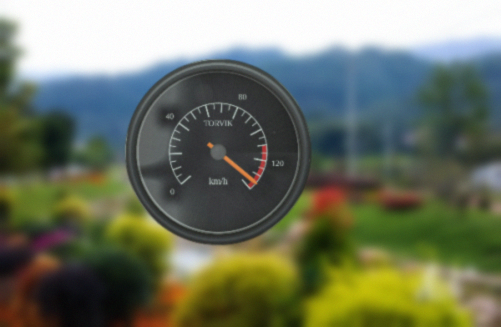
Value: km/h 135
